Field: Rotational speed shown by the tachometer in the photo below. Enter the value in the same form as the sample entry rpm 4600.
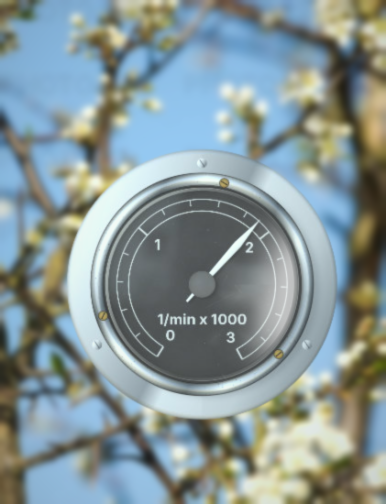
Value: rpm 1900
